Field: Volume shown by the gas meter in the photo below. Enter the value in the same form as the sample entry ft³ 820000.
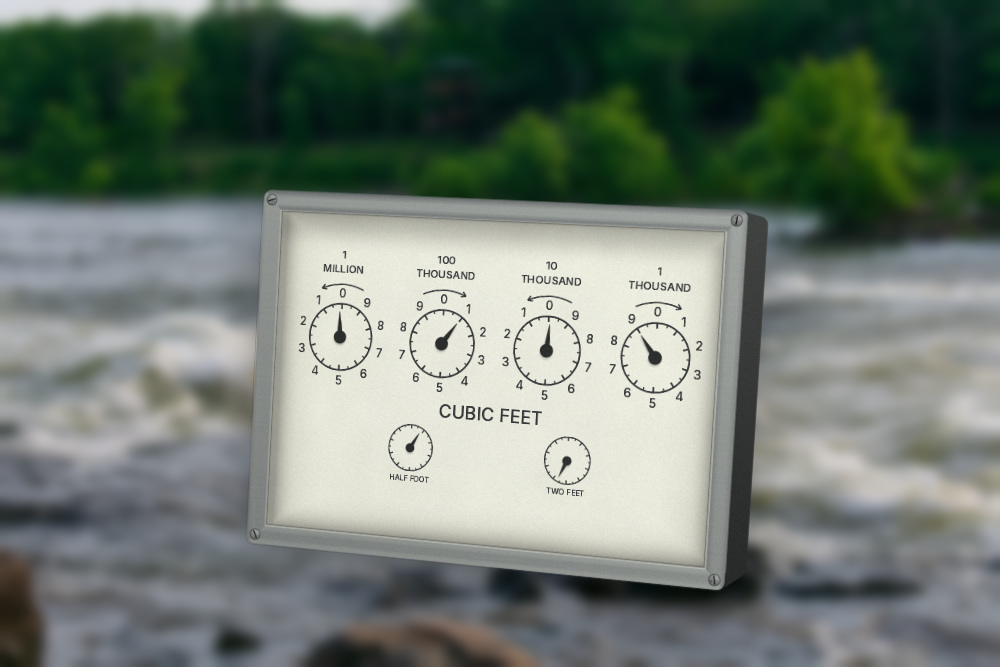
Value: ft³ 9900
